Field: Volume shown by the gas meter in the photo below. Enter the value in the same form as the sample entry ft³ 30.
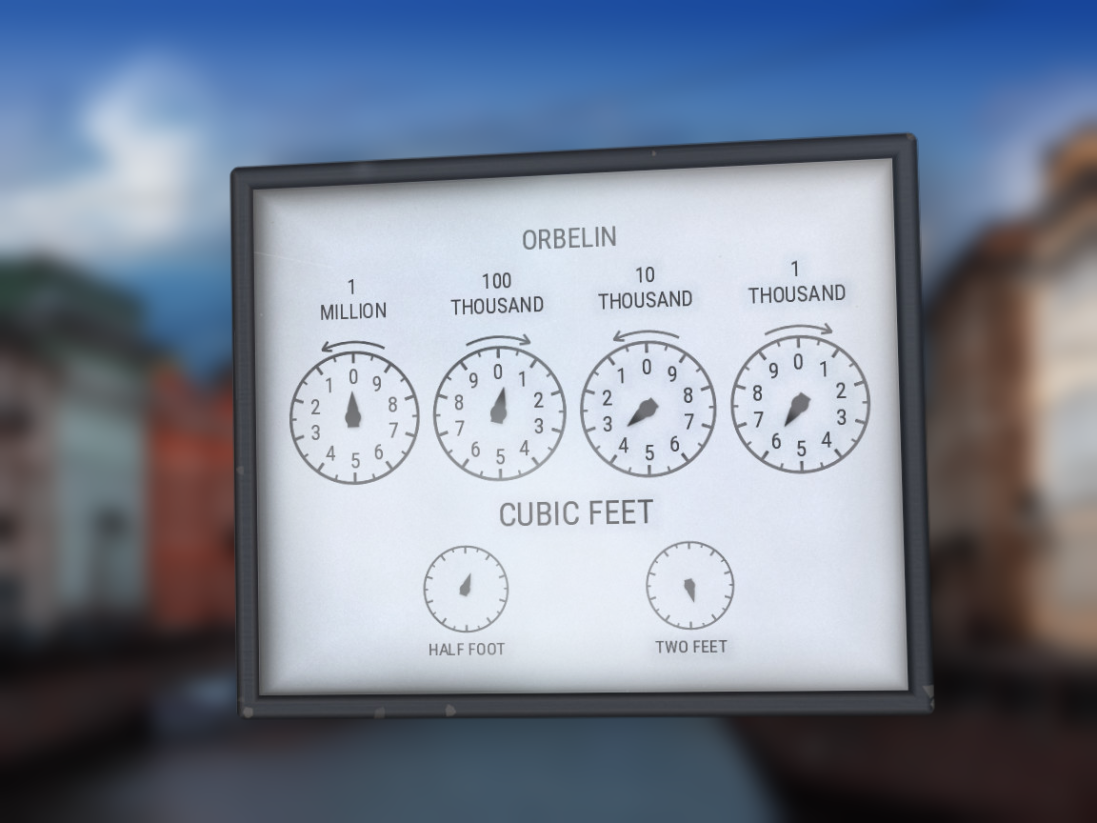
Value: ft³ 3600
